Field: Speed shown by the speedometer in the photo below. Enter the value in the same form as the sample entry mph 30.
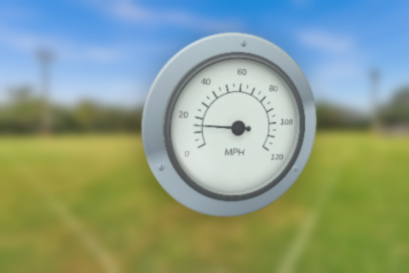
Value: mph 15
